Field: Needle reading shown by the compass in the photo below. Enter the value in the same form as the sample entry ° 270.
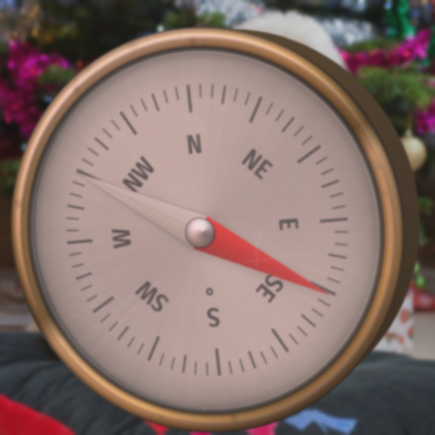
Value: ° 120
